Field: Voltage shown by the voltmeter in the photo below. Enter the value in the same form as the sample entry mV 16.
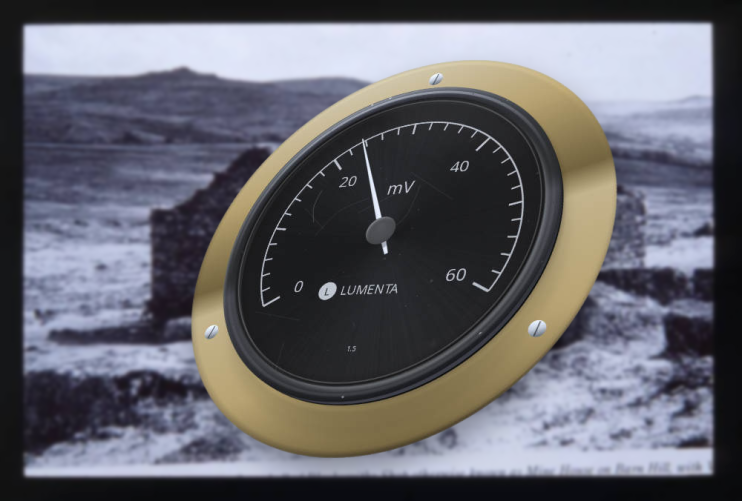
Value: mV 24
